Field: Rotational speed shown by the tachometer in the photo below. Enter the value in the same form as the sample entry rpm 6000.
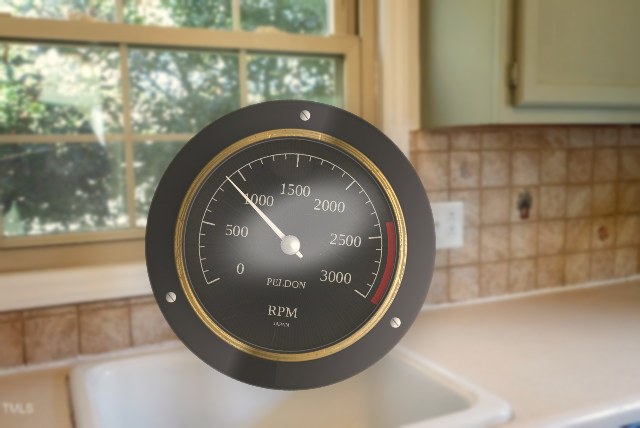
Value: rpm 900
